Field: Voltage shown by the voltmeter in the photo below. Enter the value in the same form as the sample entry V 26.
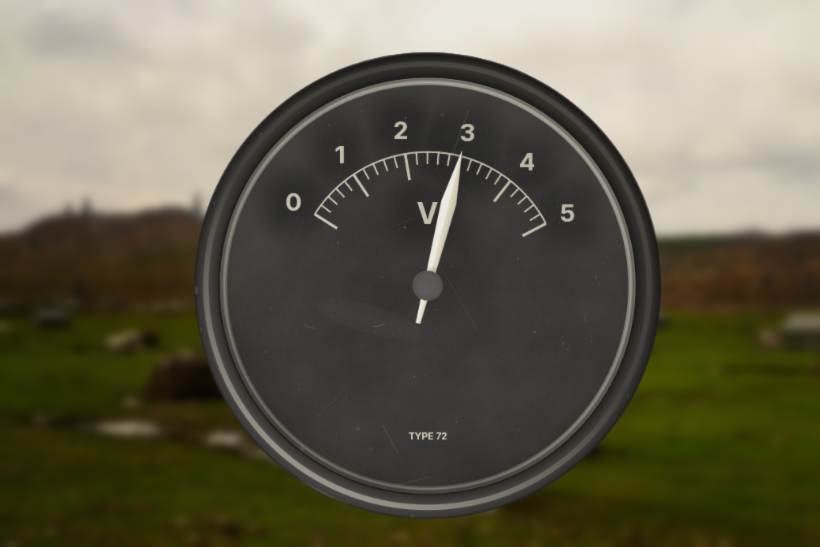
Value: V 3
